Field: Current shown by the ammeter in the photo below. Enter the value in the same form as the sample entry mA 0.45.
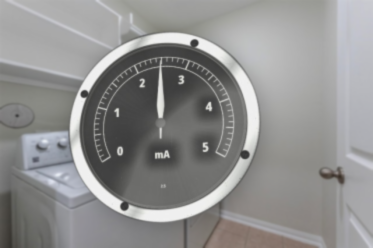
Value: mA 2.5
